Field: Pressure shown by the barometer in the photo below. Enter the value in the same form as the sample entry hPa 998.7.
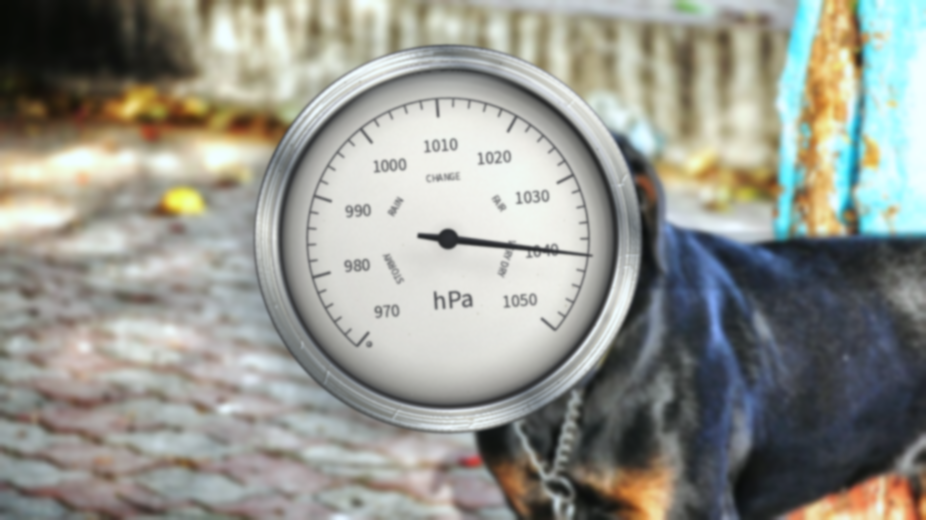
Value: hPa 1040
